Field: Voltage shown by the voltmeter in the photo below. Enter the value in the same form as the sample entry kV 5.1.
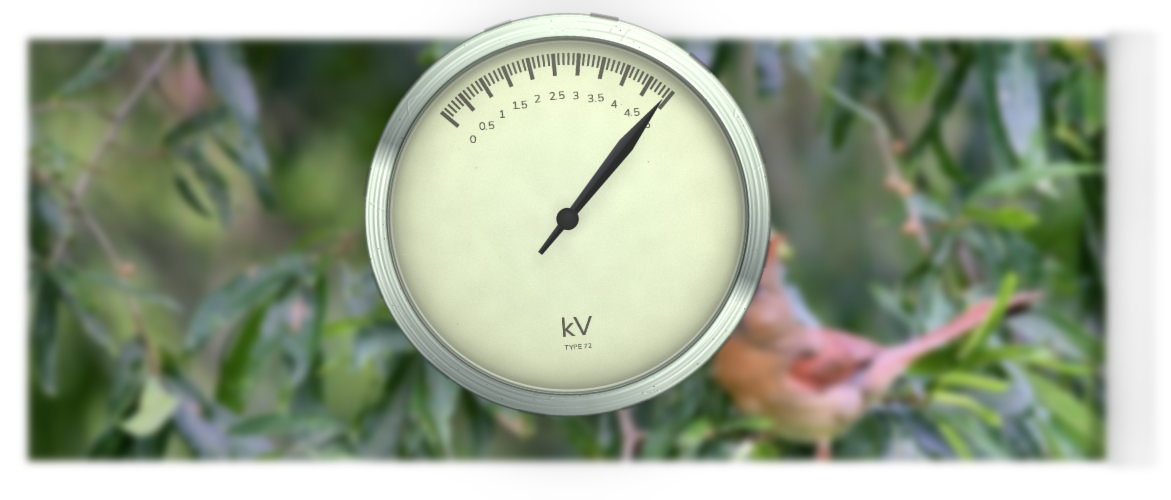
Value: kV 4.9
